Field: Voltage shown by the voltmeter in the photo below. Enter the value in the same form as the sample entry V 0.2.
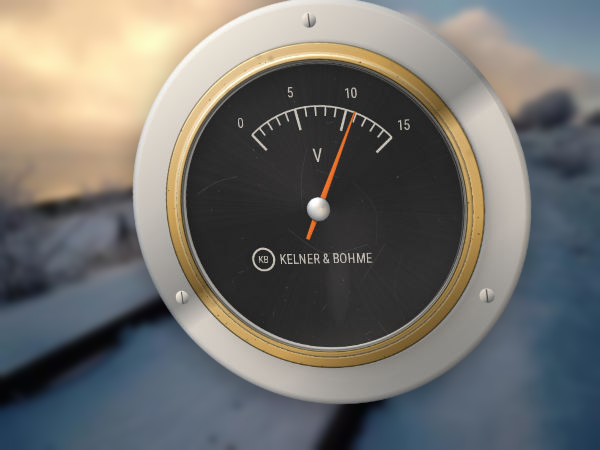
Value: V 11
